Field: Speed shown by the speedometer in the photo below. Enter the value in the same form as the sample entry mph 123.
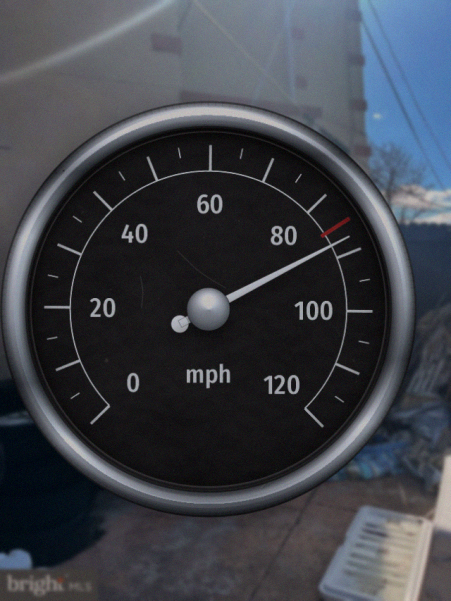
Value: mph 87.5
